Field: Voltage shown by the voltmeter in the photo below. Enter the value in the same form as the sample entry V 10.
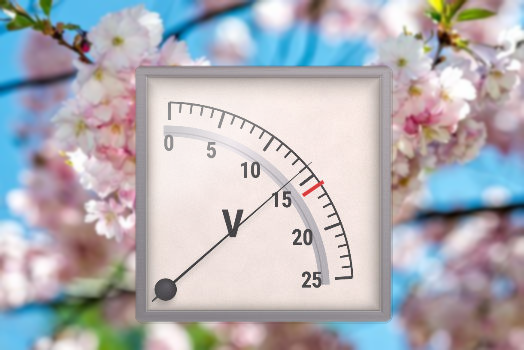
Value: V 14
